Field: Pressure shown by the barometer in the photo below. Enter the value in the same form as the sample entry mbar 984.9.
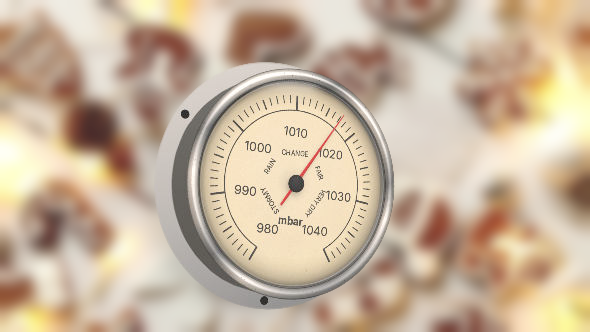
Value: mbar 1017
